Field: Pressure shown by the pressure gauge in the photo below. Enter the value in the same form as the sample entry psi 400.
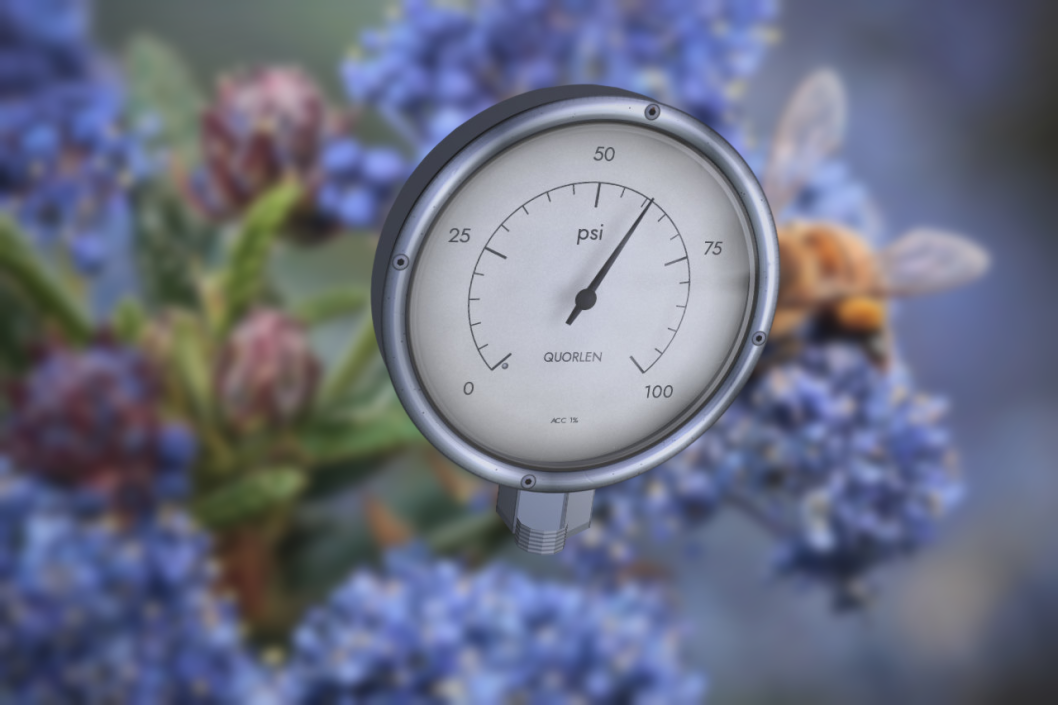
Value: psi 60
